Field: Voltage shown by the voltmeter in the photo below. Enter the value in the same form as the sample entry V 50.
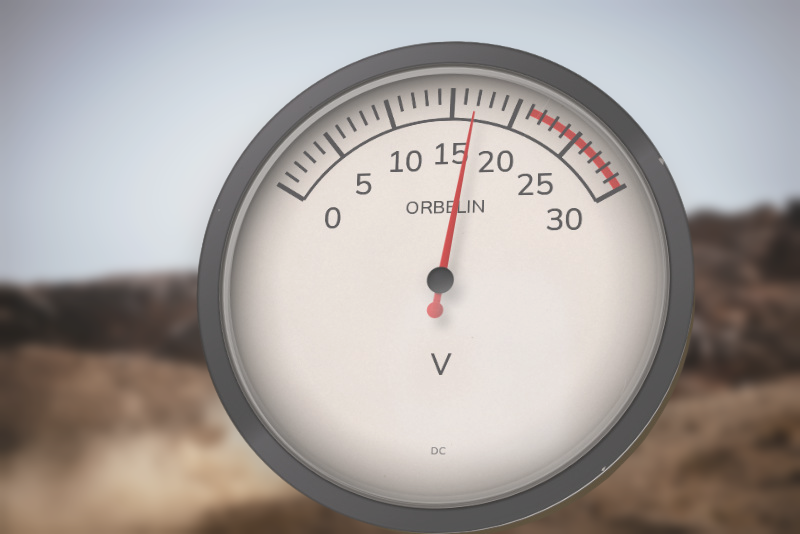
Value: V 17
